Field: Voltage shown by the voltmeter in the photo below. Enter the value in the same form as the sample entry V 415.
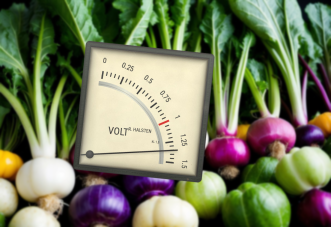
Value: V 1.35
